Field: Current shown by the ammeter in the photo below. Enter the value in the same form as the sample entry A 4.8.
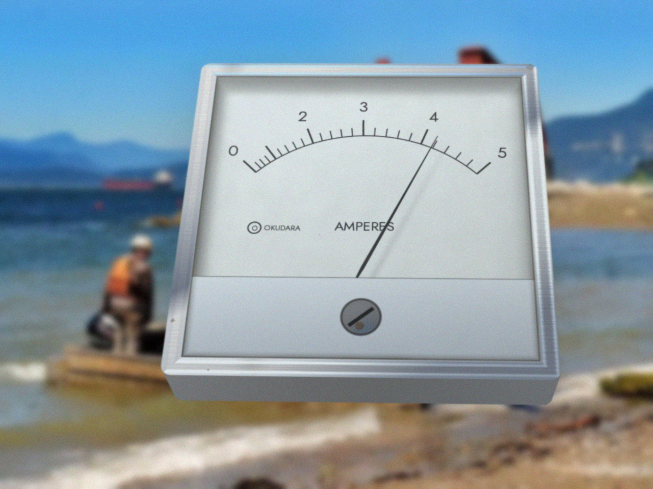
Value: A 4.2
